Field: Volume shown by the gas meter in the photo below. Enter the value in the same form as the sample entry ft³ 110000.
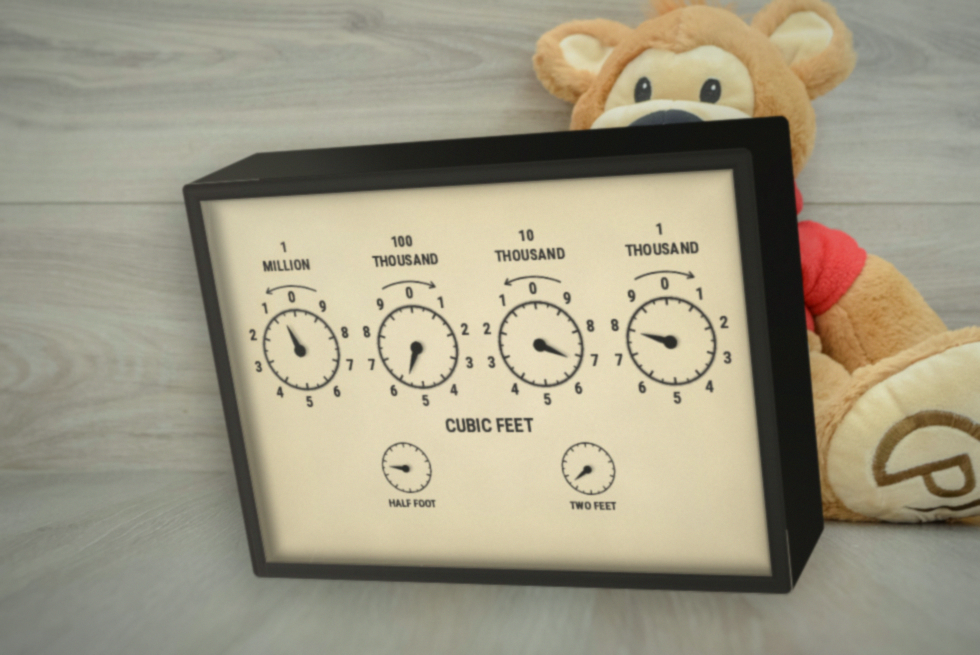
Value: ft³ 56800
